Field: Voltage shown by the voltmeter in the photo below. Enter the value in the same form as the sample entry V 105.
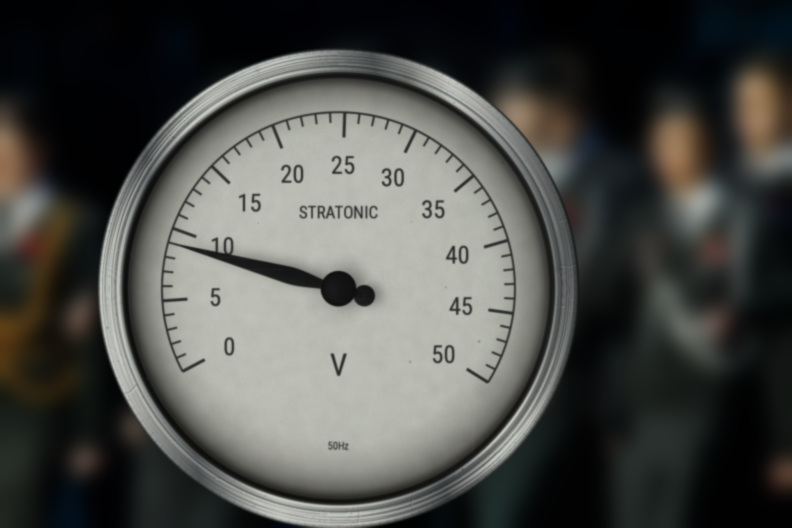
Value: V 9
